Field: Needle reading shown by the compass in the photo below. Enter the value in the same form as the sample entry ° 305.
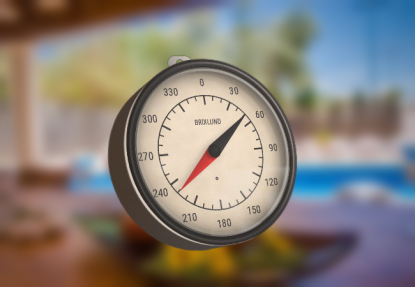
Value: ° 230
